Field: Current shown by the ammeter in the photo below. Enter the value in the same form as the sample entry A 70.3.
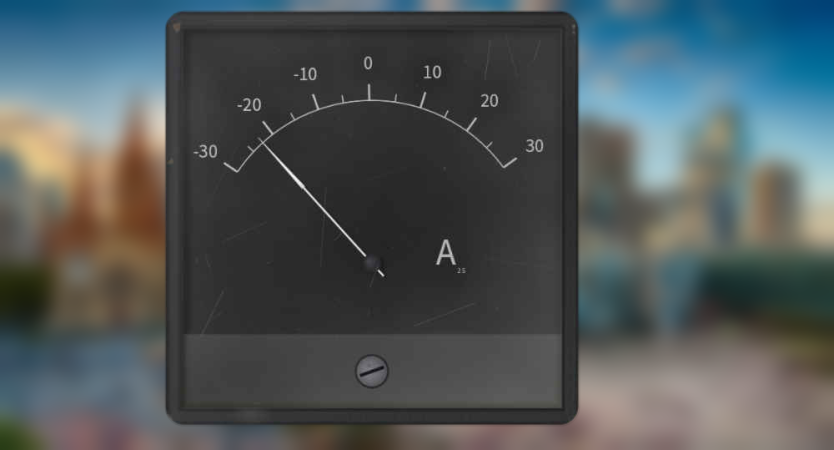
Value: A -22.5
